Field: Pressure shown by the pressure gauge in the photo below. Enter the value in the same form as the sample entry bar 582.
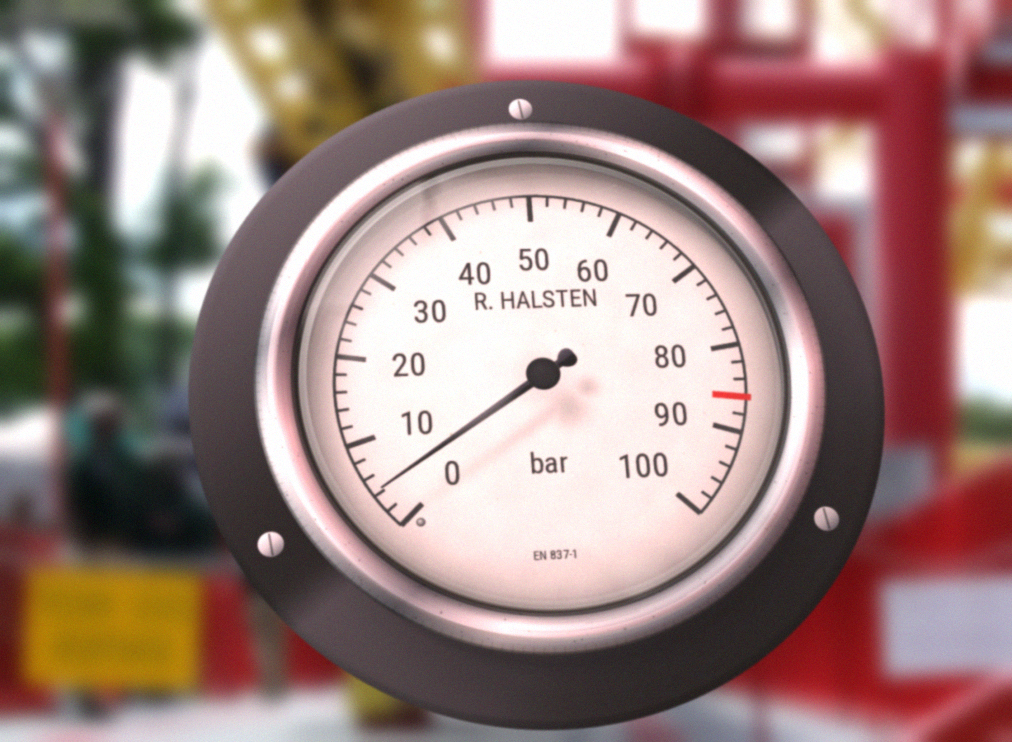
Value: bar 4
